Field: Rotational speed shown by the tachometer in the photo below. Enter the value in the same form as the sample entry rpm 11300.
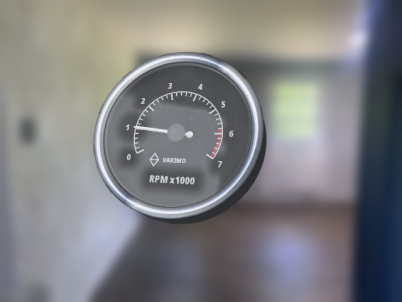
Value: rpm 1000
